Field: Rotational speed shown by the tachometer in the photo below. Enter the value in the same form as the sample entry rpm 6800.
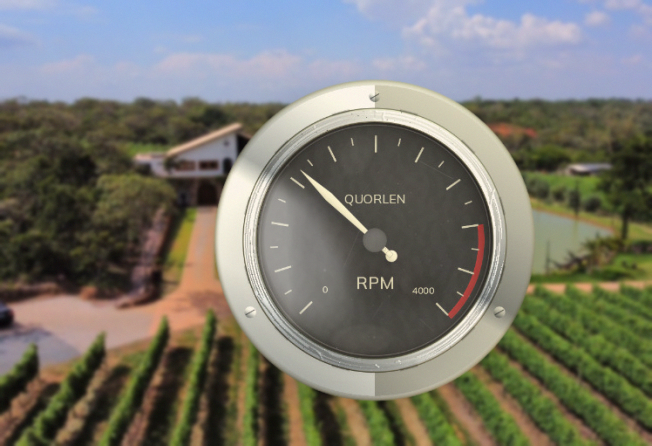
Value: rpm 1300
